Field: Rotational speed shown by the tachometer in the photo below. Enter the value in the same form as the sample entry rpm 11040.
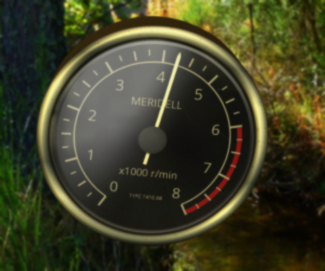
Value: rpm 4250
